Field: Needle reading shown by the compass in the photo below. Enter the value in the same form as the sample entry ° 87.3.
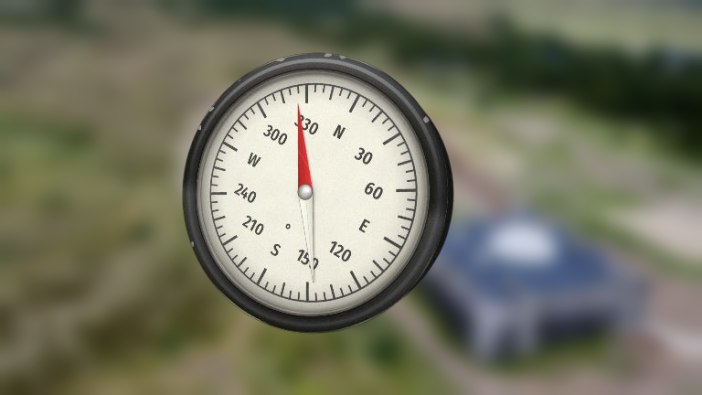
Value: ° 325
